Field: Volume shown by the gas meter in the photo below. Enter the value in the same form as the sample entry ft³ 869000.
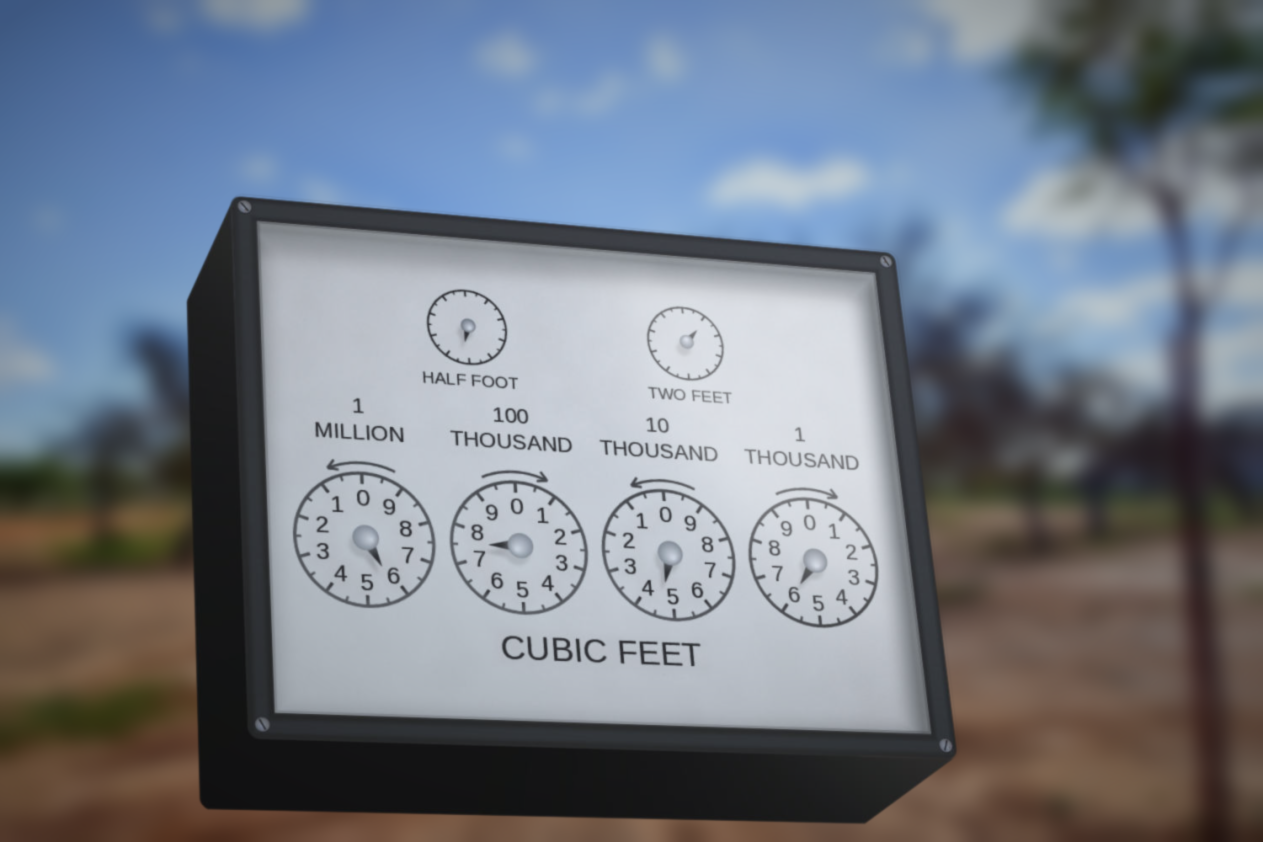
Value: ft³ 574600
